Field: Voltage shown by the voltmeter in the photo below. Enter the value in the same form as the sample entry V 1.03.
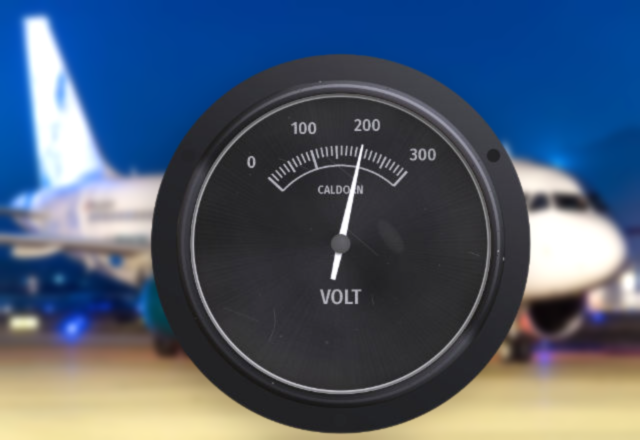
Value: V 200
